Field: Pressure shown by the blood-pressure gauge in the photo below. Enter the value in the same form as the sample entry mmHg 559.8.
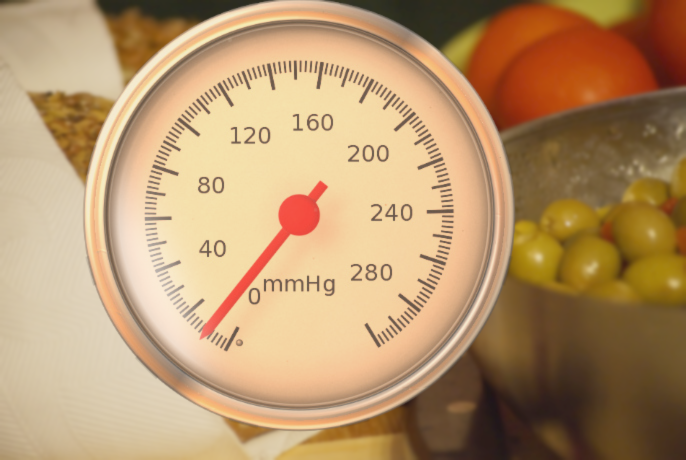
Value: mmHg 10
